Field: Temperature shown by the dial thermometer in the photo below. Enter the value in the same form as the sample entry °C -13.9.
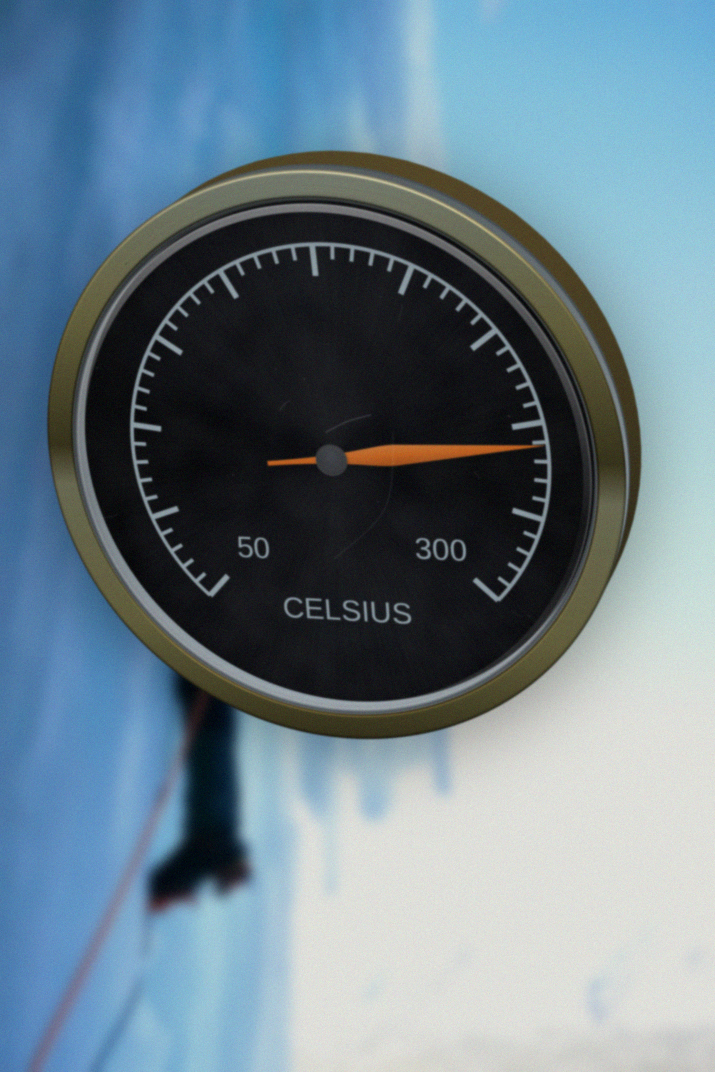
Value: °C 255
